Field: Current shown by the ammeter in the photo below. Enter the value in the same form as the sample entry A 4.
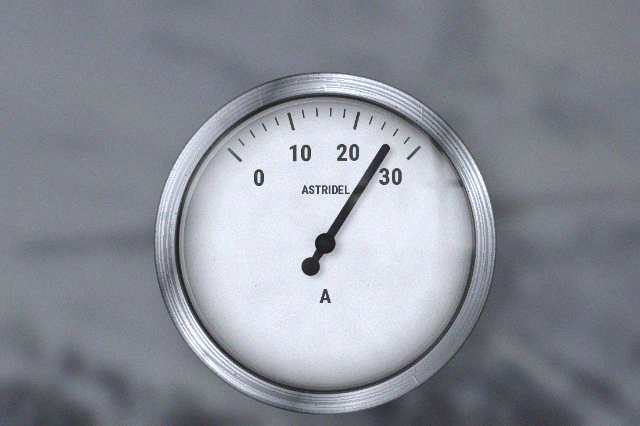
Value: A 26
